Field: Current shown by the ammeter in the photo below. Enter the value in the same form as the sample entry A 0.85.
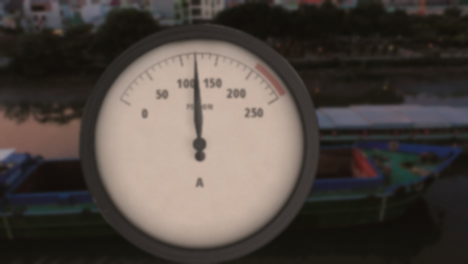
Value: A 120
